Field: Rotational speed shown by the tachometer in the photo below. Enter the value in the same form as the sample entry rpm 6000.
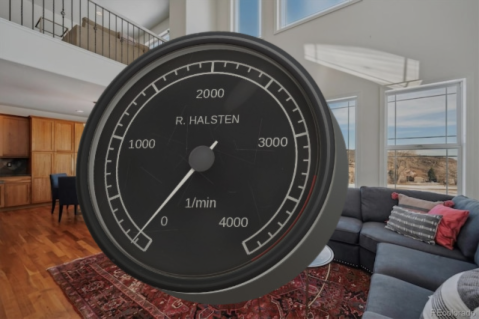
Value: rpm 100
